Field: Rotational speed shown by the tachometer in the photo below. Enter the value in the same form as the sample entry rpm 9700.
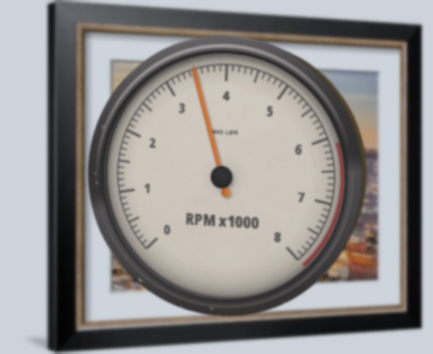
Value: rpm 3500
